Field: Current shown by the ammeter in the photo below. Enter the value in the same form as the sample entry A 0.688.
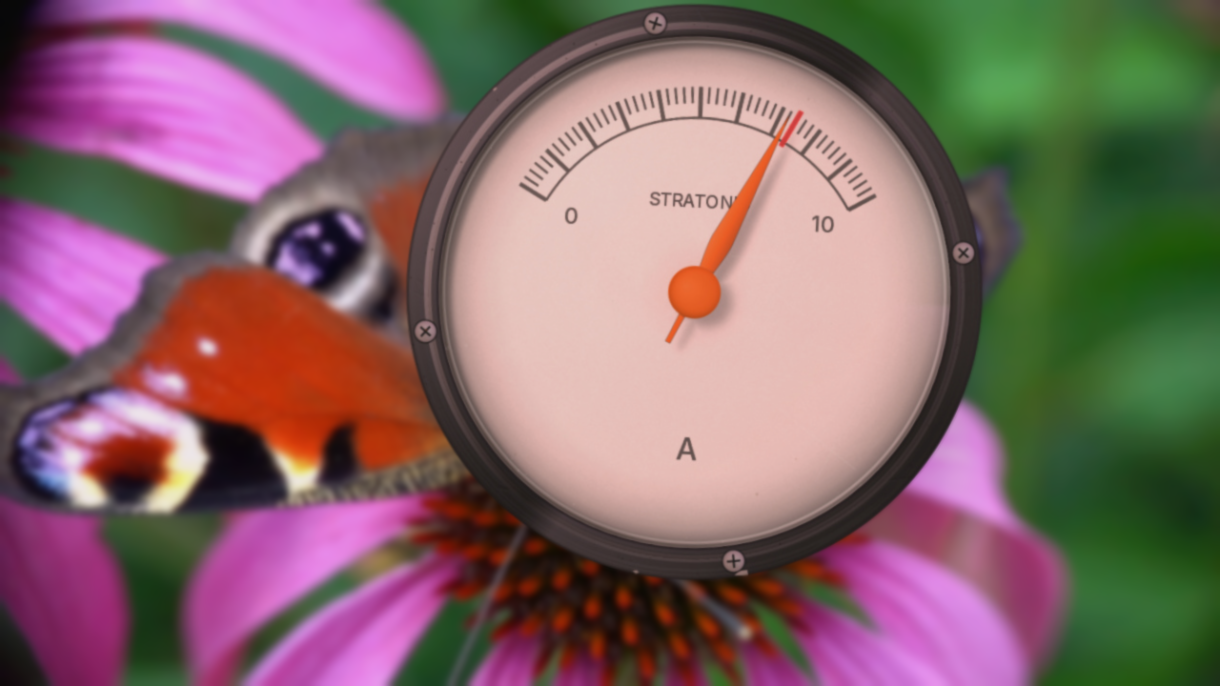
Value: A 7.2
